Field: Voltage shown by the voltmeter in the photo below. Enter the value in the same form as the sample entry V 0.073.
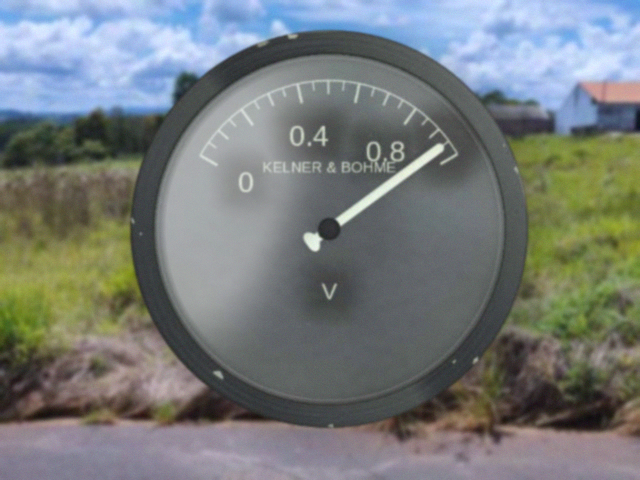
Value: V 0.95
